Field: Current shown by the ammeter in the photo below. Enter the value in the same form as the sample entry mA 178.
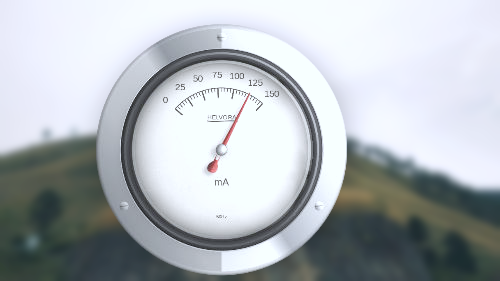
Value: mA 125
